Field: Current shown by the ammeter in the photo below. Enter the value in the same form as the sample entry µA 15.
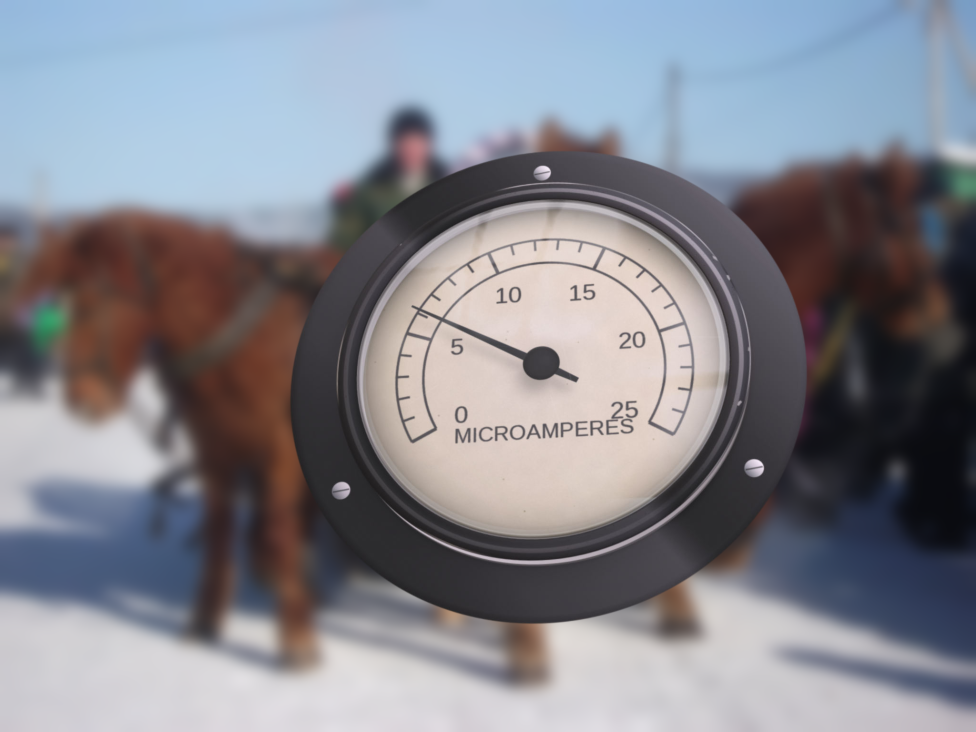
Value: µA 6
